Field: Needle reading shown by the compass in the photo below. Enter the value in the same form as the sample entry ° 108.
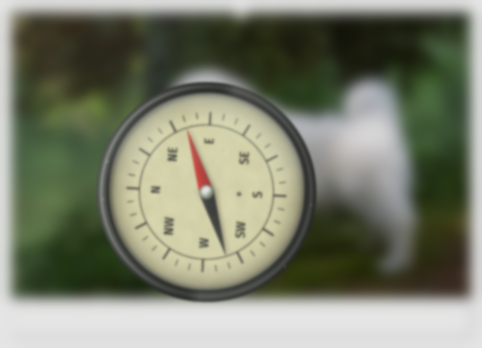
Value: ° 70
